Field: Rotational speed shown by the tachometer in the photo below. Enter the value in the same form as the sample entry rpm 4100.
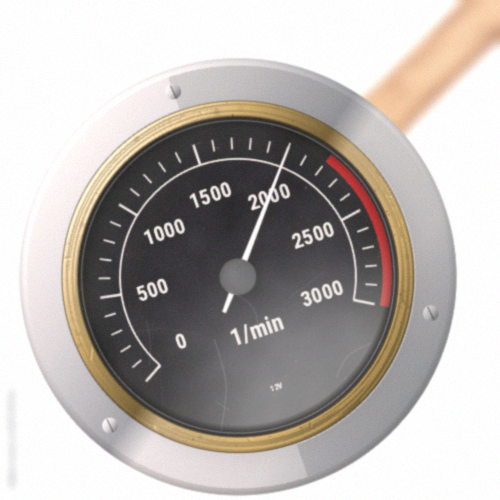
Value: rpm 2000
